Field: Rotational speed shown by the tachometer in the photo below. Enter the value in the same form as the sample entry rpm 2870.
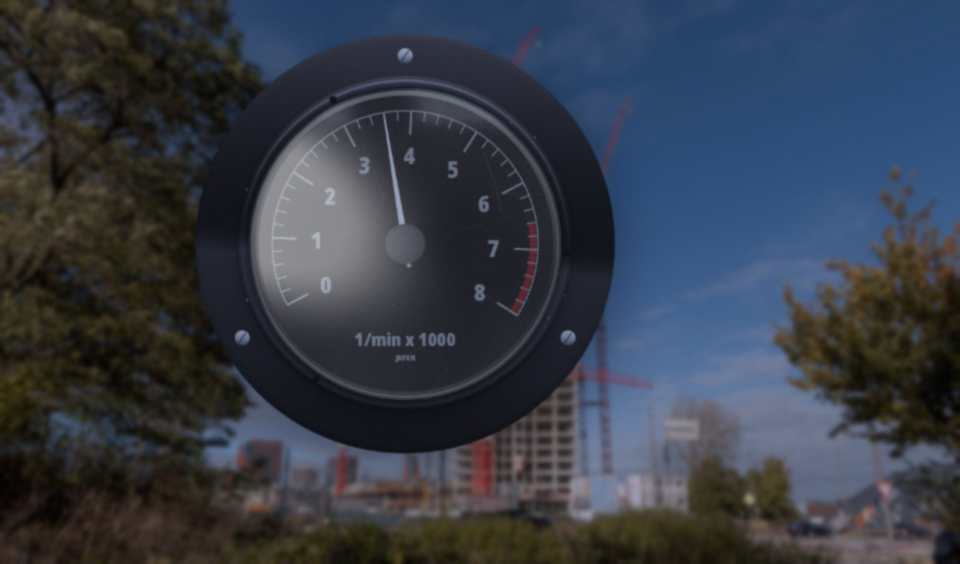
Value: rpm 3600
